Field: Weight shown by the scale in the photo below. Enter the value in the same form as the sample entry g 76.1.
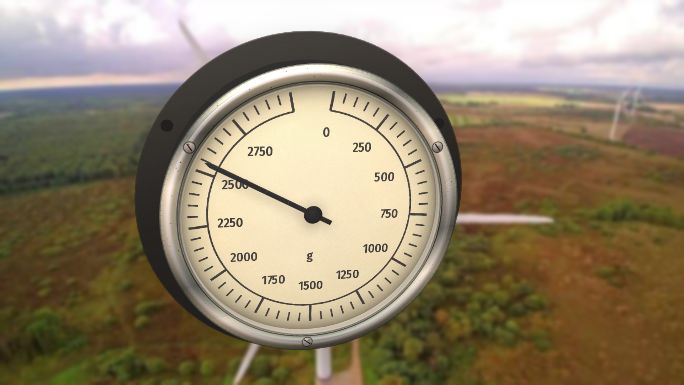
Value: g 2550
